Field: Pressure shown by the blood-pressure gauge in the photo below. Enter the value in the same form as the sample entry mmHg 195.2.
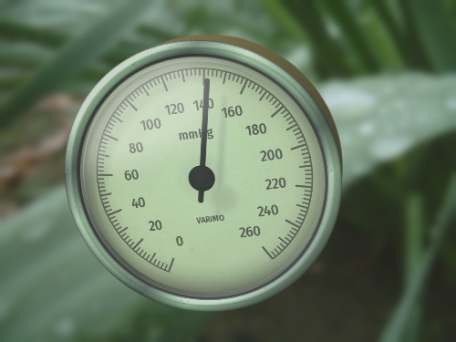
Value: mmHg 142
